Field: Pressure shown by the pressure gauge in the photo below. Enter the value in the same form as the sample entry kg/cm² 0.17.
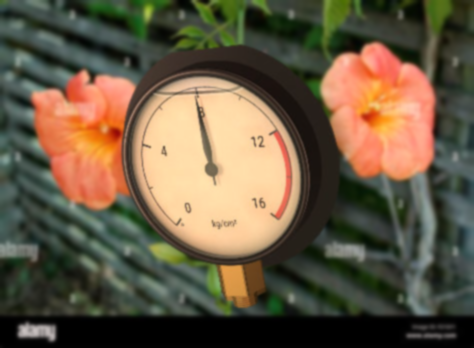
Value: kg/cm² 8
